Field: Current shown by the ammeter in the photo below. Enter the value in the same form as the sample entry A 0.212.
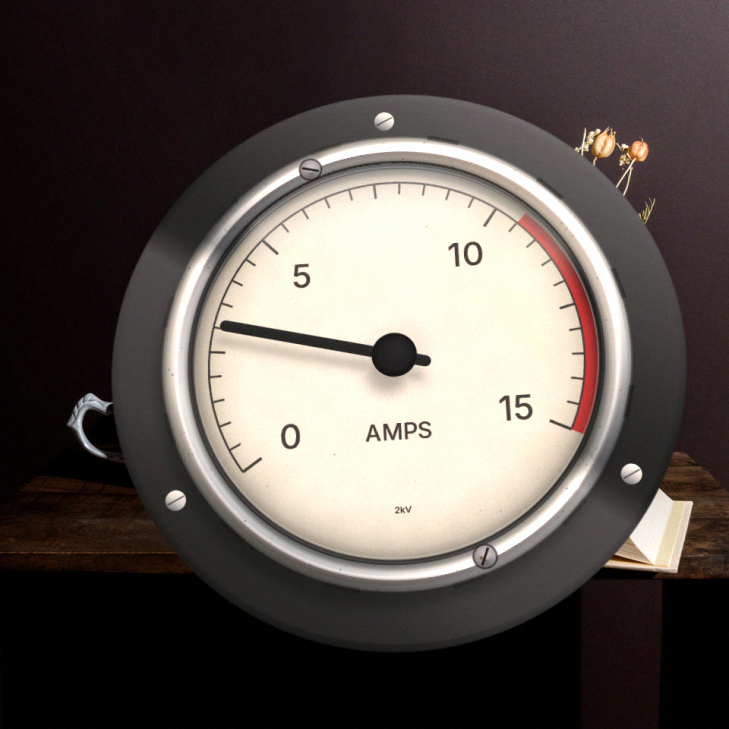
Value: A 3
